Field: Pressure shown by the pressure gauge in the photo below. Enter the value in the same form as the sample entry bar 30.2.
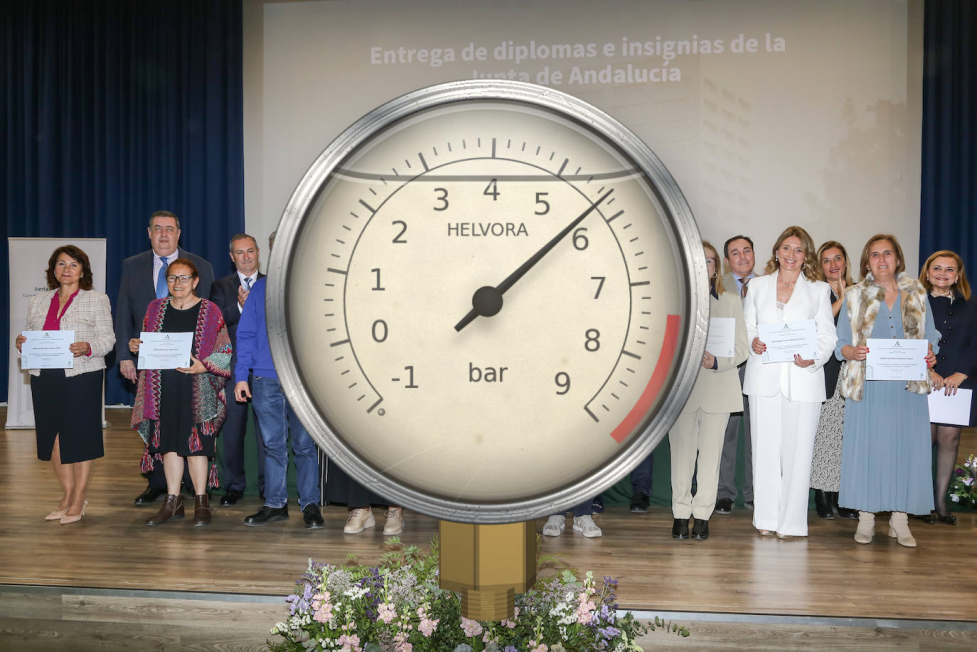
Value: bar 5.7
